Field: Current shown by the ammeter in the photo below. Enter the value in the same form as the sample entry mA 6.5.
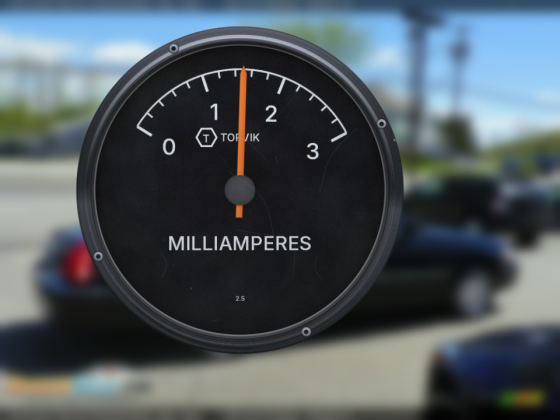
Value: mA 1.5
